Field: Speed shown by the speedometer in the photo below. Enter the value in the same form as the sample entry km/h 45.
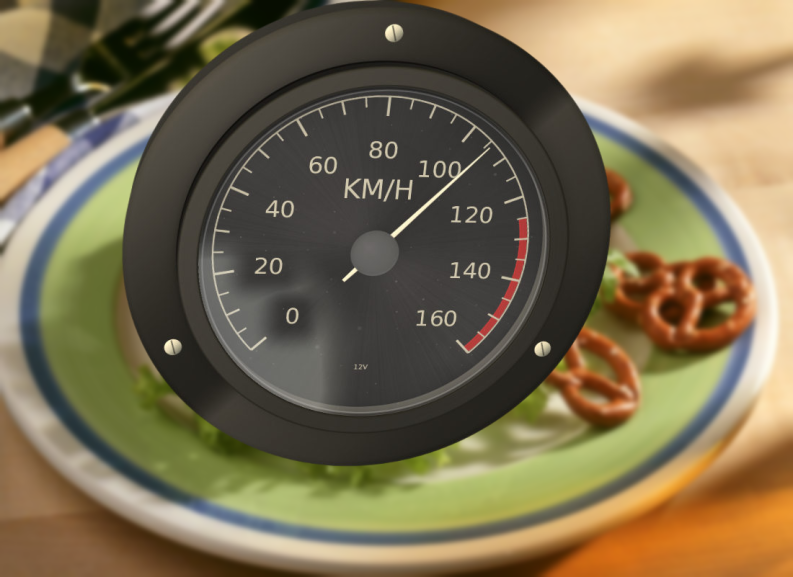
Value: km/h 105
